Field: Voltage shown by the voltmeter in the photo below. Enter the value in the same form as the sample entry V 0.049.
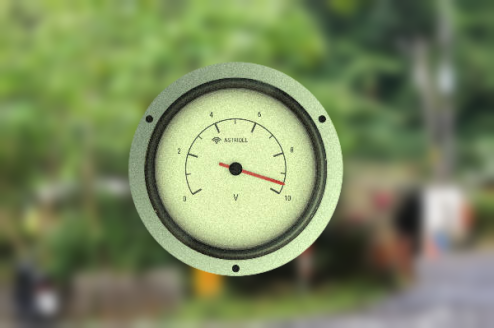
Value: V 9.5
